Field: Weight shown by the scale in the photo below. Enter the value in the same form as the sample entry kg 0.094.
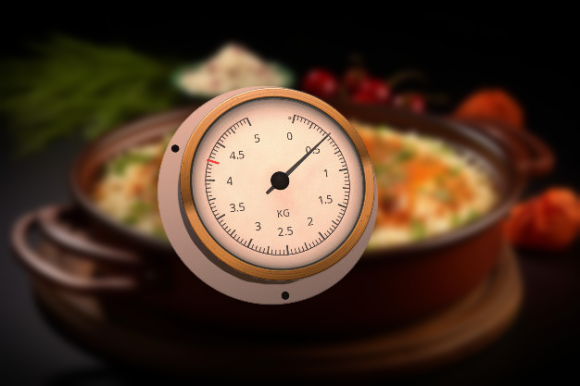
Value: kg 0.5
